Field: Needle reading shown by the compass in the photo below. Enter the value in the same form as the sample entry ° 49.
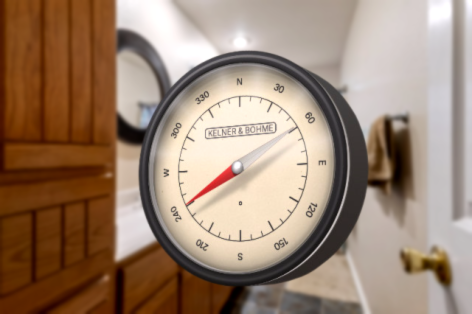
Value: ° 240
